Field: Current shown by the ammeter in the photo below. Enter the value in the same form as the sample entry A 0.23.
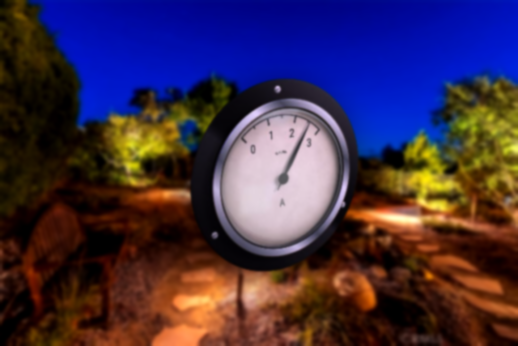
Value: A 2.5
